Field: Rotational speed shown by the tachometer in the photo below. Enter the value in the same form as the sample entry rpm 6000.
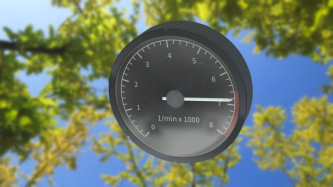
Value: rpm 6800
